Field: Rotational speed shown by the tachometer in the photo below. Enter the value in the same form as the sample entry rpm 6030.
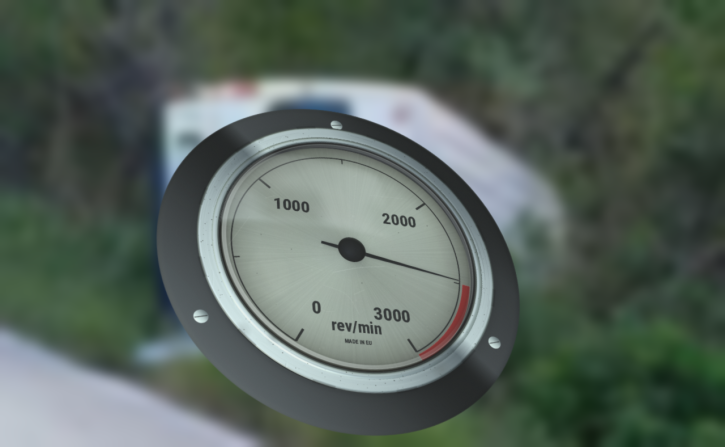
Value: rpm 2500
